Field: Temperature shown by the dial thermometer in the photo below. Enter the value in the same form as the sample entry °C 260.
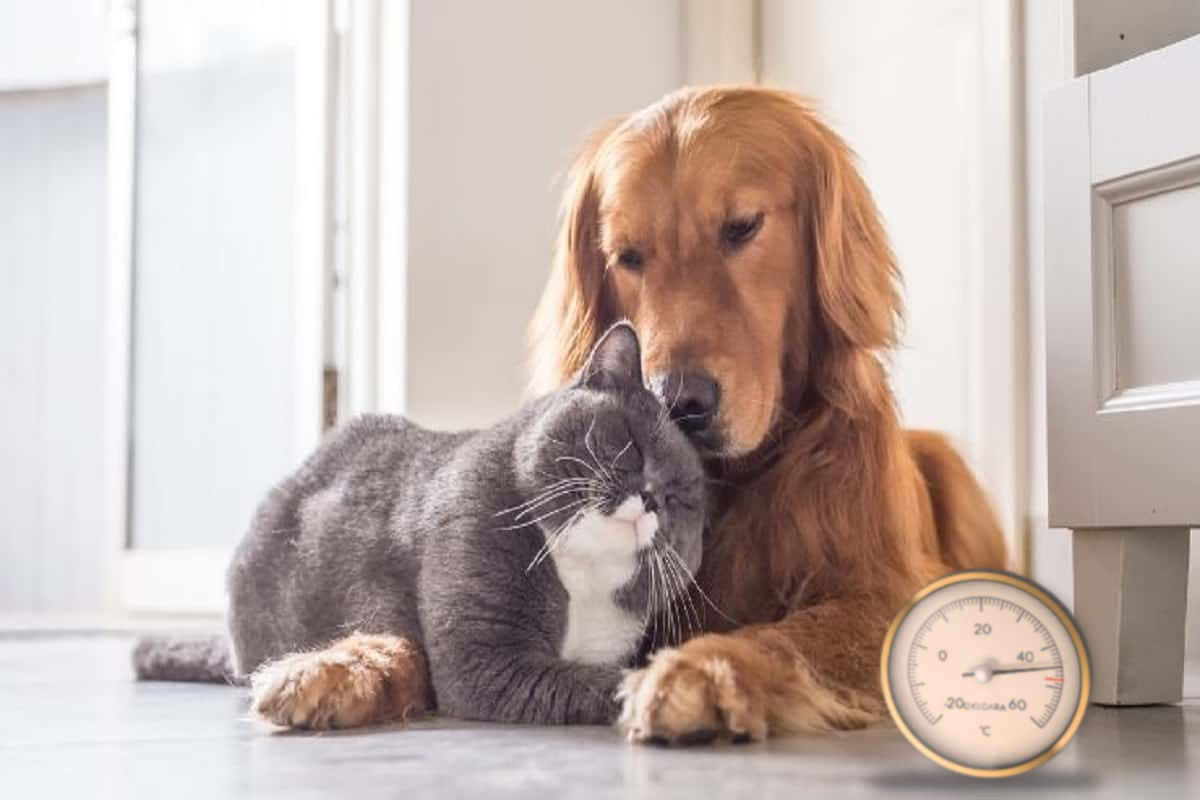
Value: °C 45
